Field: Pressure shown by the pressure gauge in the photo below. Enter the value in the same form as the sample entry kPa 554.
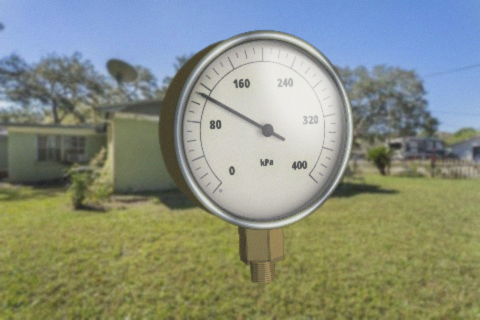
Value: kPa 110
